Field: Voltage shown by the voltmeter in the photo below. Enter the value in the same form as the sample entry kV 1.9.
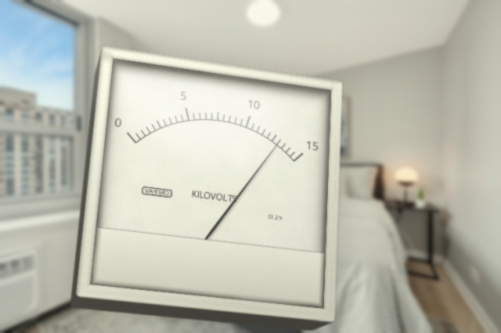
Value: kV 13
